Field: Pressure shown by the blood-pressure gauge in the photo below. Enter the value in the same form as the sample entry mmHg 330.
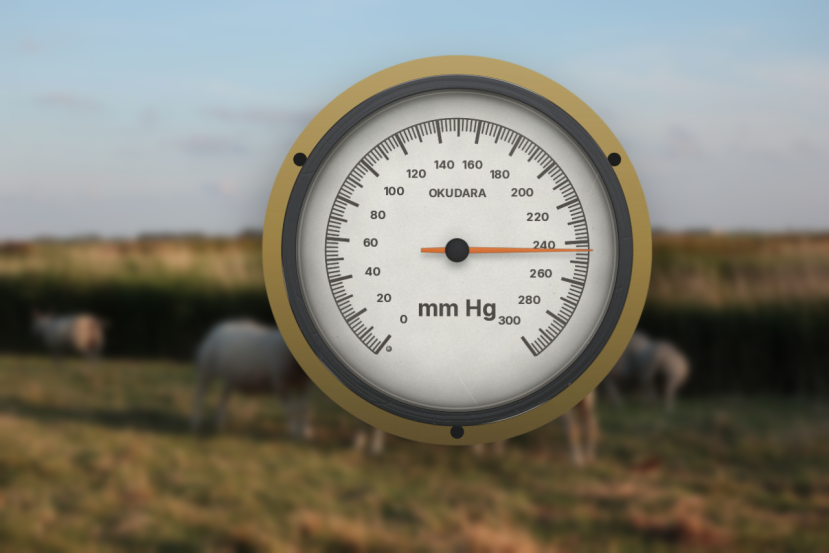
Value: mmHg 244
